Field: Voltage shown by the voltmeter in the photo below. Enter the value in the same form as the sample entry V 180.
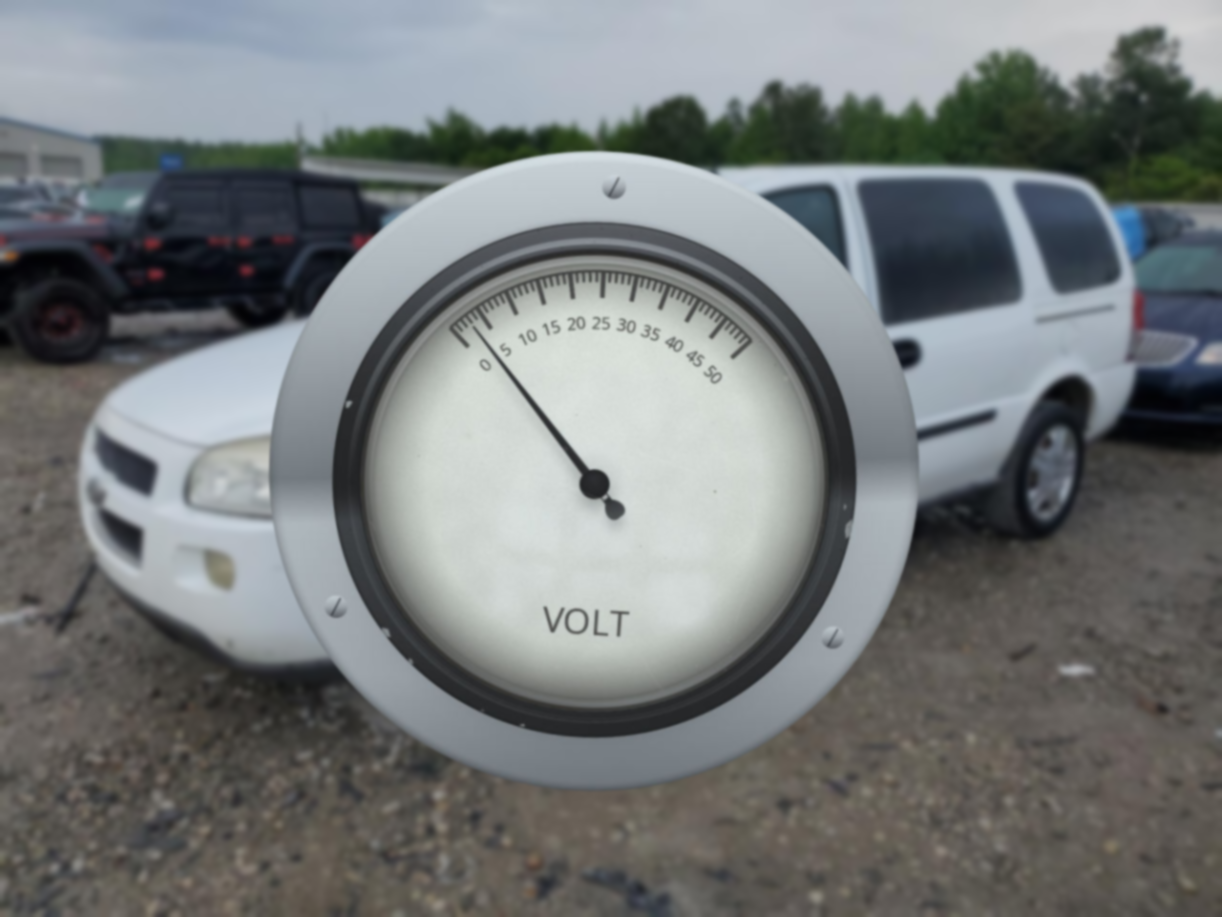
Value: V 3
